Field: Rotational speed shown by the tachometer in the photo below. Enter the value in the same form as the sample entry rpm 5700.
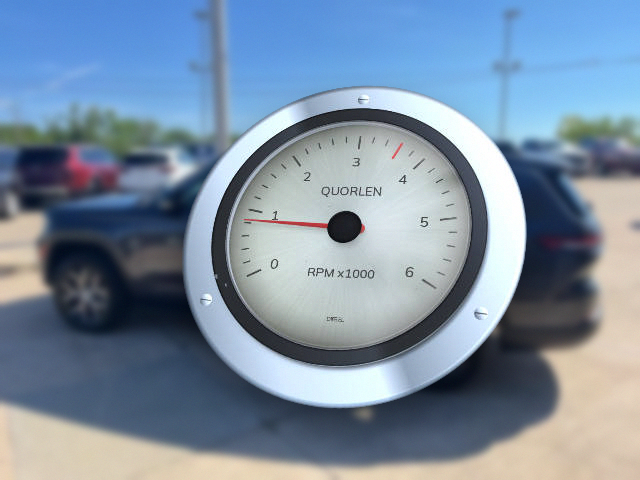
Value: rpm 800
